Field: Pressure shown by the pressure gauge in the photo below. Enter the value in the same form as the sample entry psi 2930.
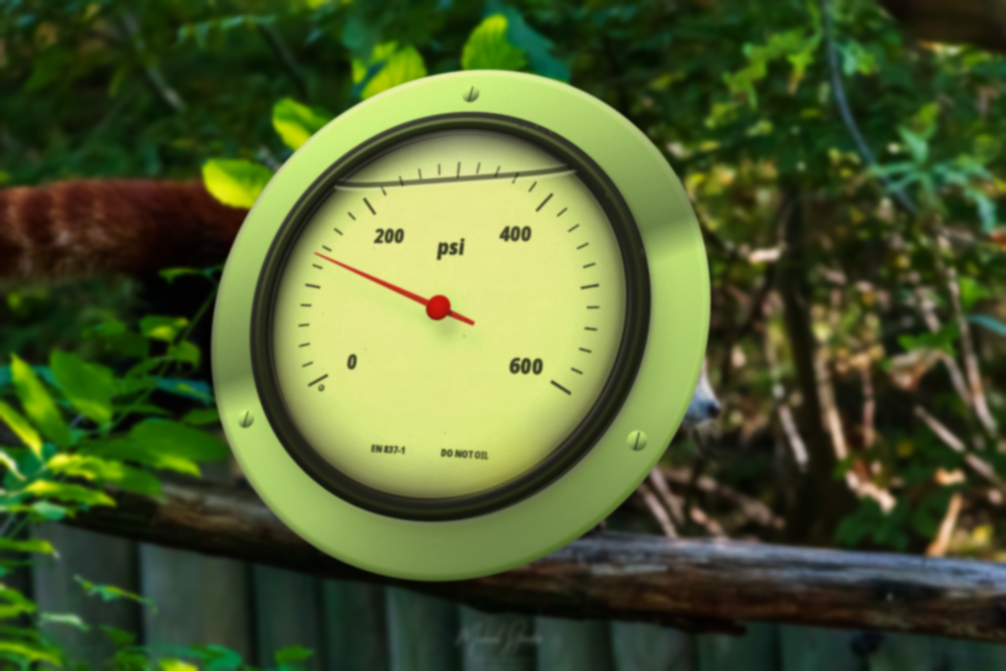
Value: psi 130
